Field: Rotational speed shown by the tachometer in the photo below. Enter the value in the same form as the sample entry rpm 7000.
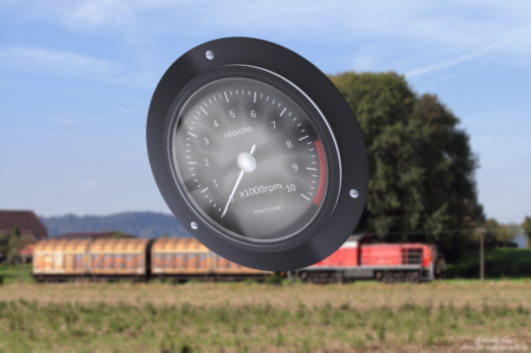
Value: rpm 0
